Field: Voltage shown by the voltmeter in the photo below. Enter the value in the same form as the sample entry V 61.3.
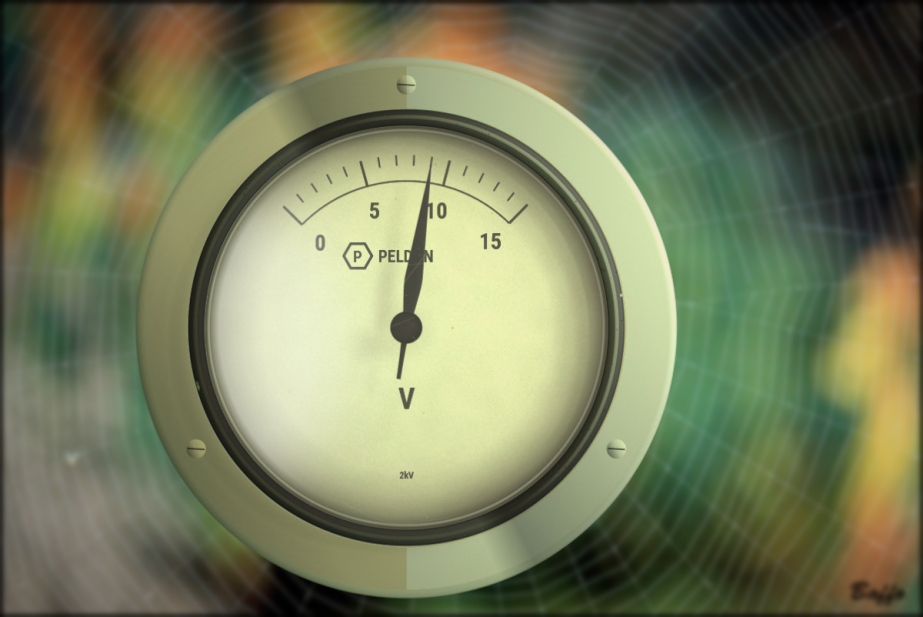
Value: V 9
